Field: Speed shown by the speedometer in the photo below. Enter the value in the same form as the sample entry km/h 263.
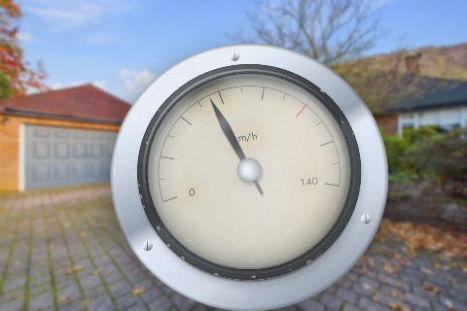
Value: km/h 55
